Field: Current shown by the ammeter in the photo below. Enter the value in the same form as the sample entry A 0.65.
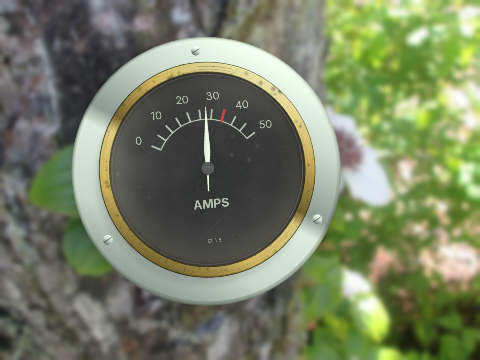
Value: A 27.5
